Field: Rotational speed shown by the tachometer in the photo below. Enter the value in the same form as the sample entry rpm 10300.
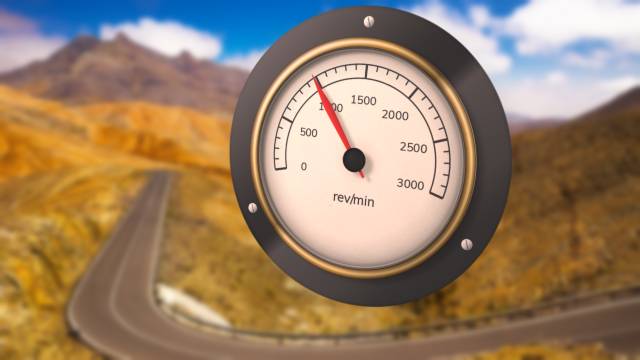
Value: rpm 1000
